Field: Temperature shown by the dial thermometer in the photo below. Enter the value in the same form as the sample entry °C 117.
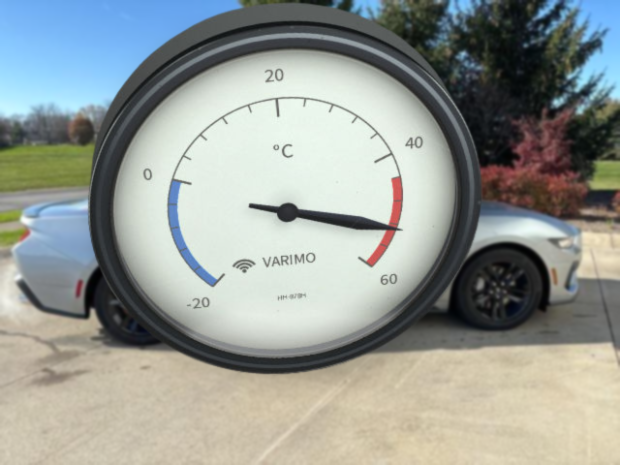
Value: °C 52
